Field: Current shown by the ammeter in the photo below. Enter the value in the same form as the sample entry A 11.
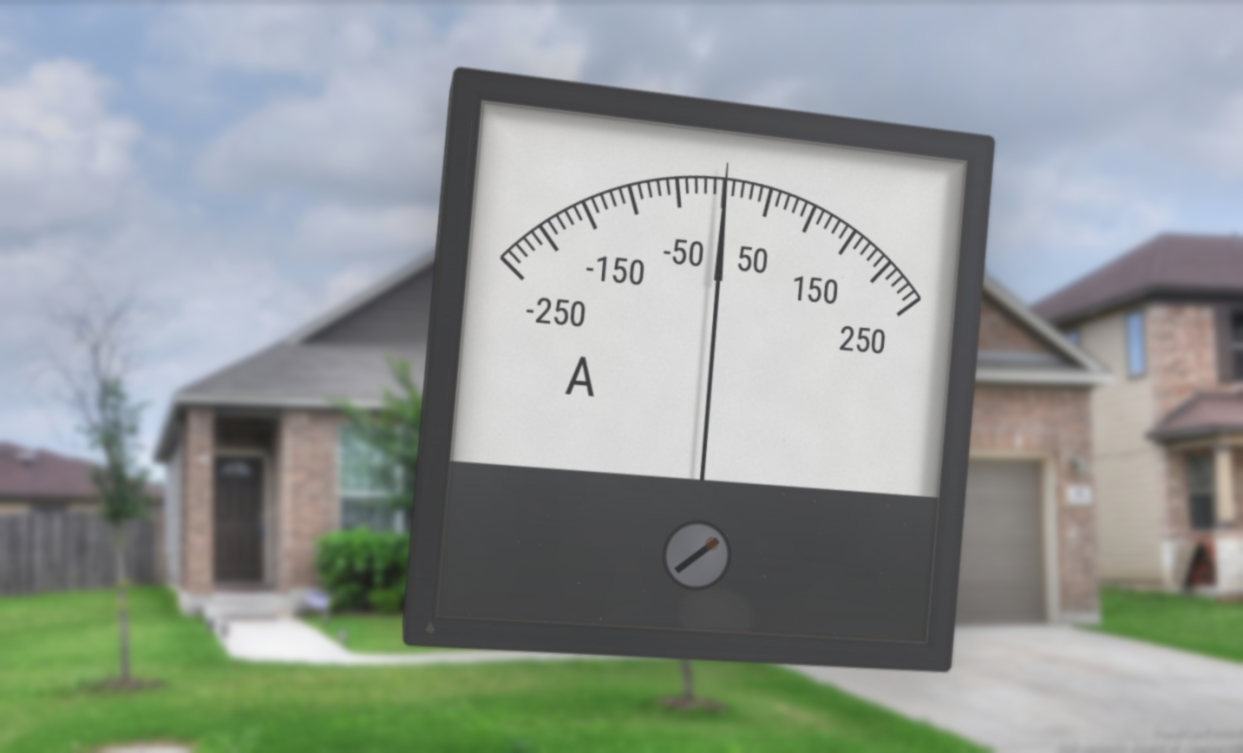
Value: A 0
